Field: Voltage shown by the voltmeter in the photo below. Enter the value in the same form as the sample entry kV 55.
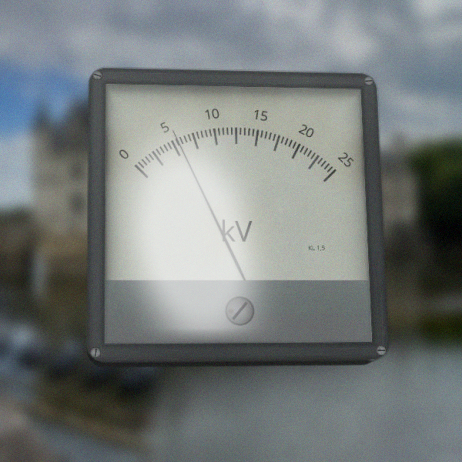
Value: kV 5.5
